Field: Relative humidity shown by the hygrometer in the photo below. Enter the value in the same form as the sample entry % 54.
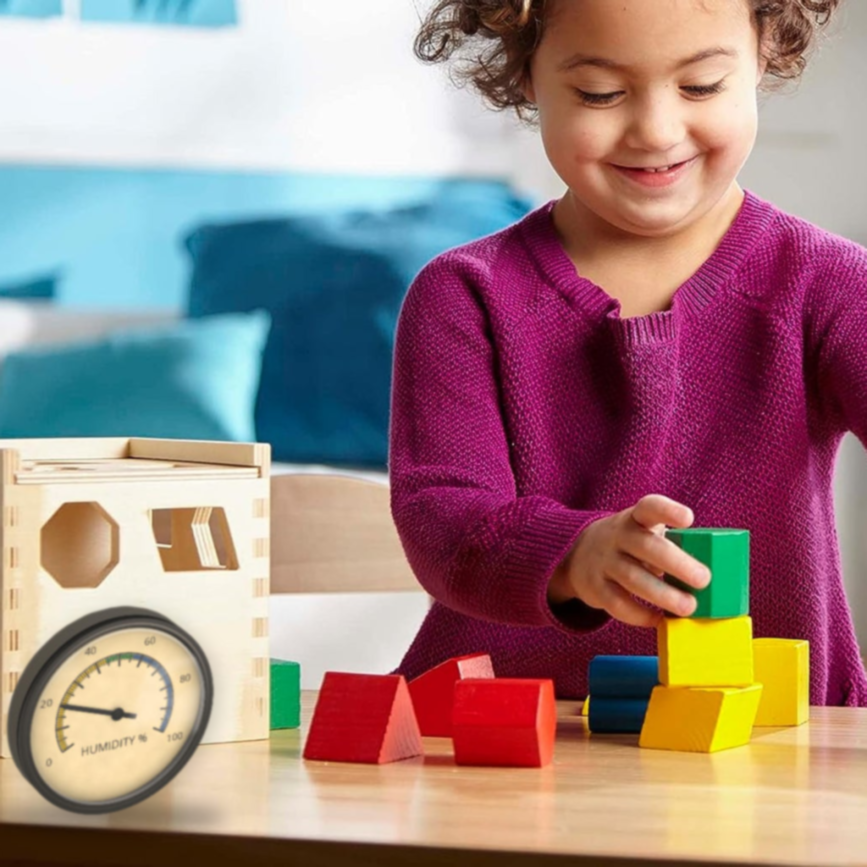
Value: % 20
